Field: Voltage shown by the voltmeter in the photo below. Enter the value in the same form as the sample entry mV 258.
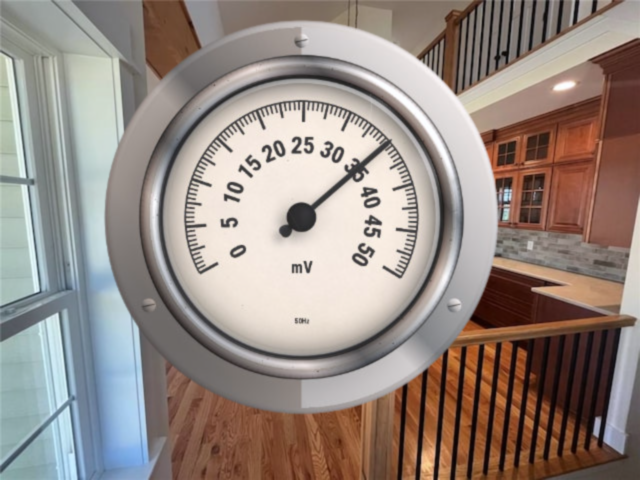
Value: mV 35
